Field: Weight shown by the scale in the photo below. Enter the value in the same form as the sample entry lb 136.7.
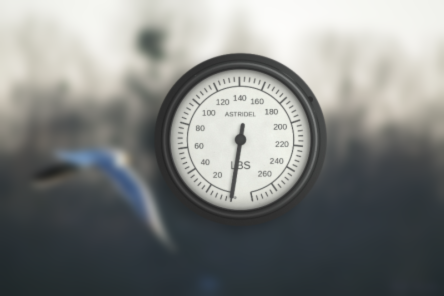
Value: lb 0
